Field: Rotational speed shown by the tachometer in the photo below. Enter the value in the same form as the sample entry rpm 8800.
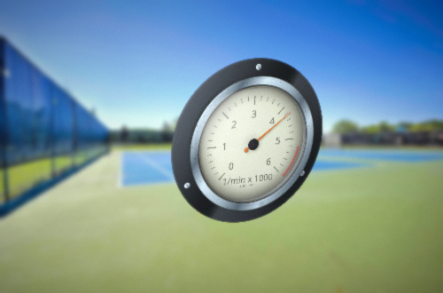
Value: rpm 4200
